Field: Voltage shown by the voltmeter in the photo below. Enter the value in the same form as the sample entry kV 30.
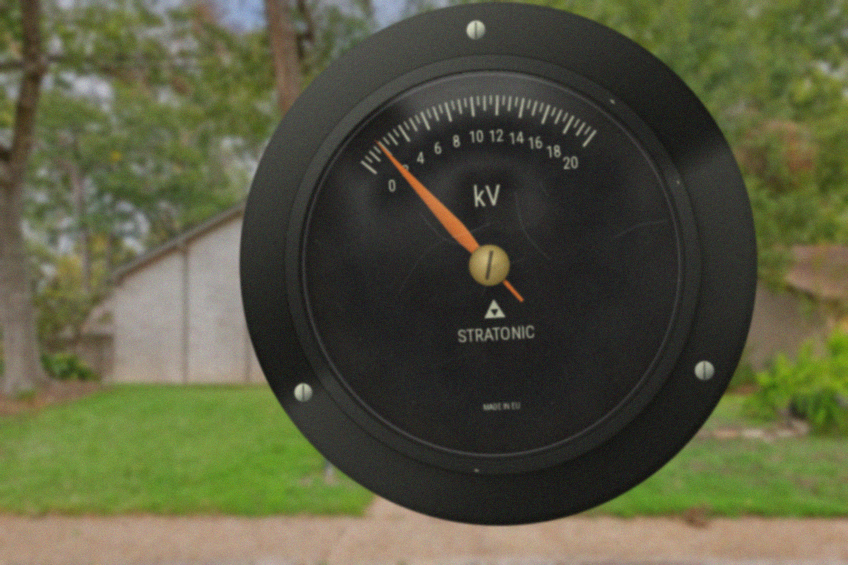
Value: kV 2
